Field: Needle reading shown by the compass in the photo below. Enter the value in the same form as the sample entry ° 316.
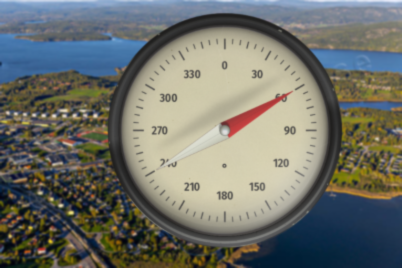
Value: ° 60
